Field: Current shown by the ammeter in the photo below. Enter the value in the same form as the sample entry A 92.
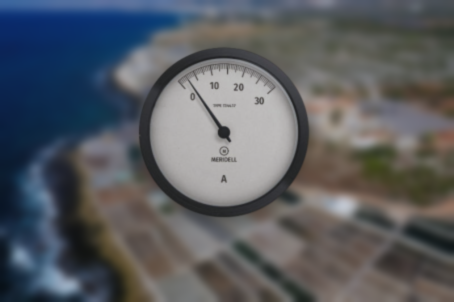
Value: A 2.5
